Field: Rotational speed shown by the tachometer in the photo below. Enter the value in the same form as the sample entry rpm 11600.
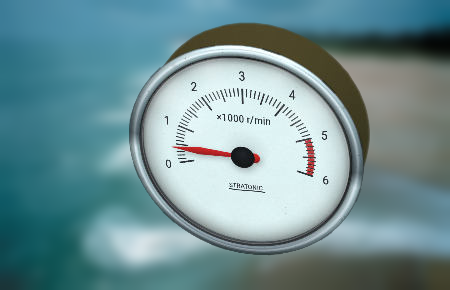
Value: rpm 500
